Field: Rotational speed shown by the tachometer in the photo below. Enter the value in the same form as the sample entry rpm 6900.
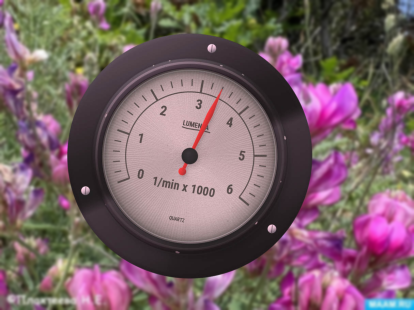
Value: rpm 3400
